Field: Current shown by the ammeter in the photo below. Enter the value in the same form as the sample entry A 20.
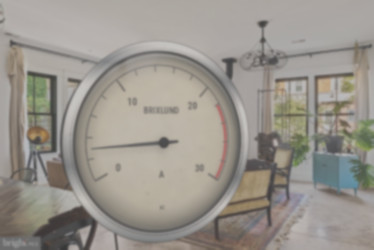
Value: A 3
